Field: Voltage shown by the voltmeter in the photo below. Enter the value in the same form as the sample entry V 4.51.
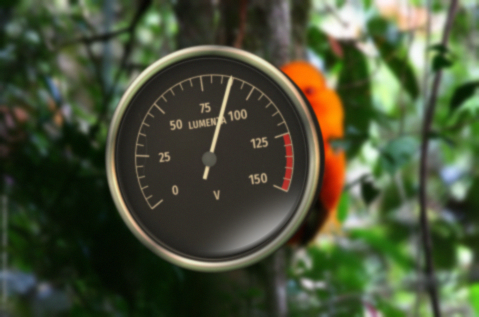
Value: V 90
